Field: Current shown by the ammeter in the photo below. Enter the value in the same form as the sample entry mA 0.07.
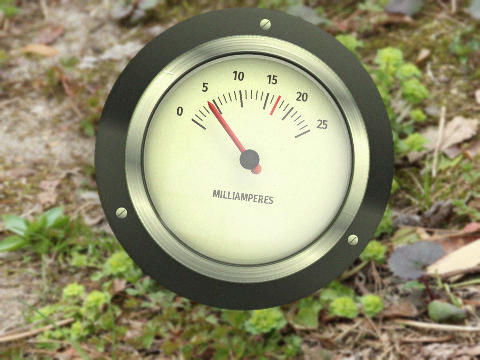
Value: mA 4
